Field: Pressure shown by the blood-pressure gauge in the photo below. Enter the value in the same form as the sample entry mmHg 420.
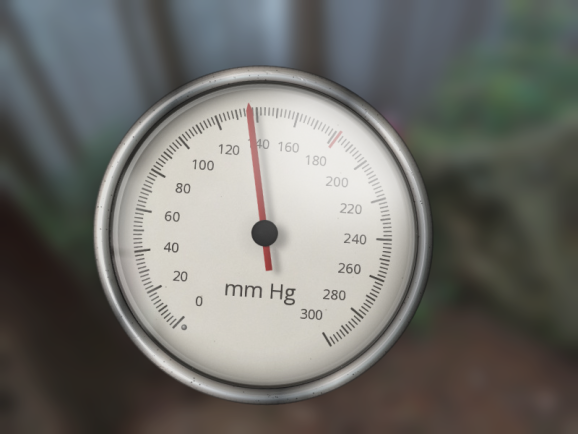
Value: mmHg 136
